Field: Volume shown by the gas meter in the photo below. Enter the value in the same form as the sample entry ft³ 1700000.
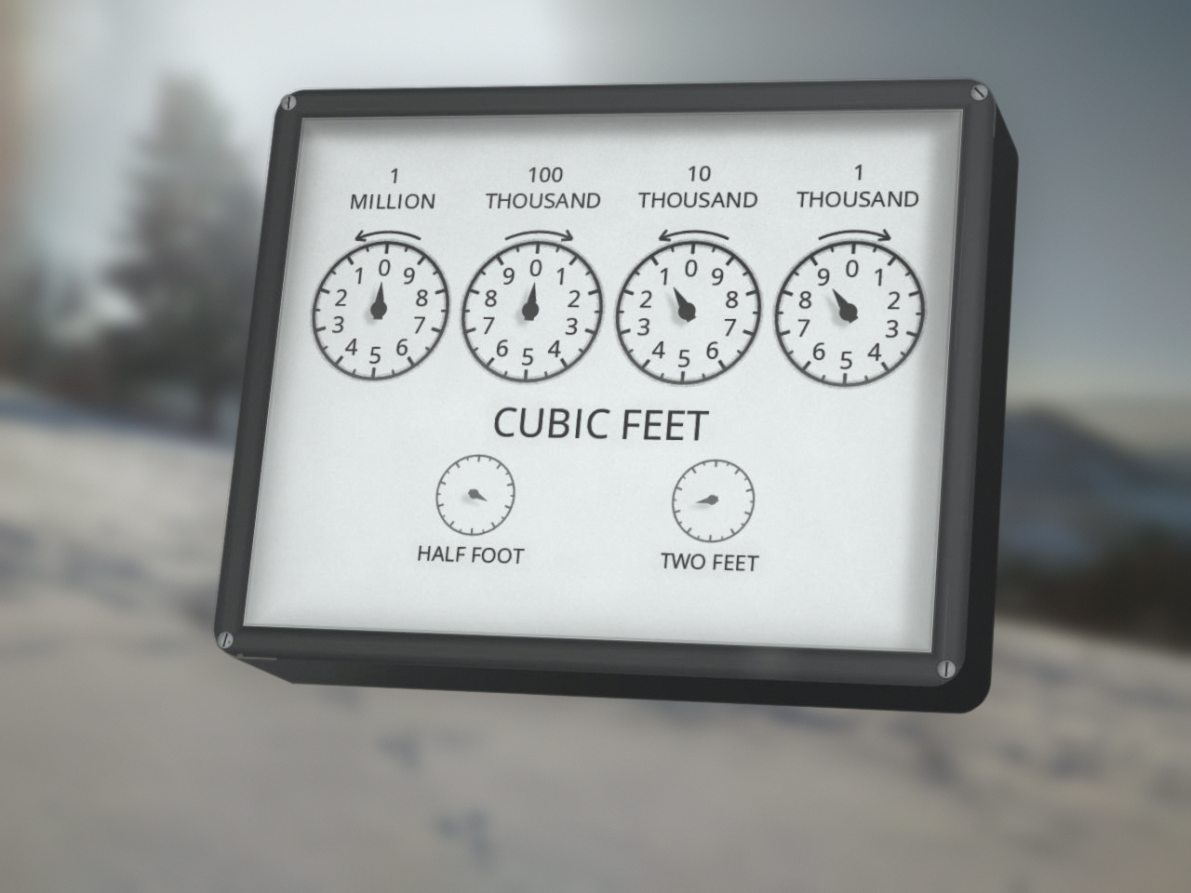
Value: ft³ 900
